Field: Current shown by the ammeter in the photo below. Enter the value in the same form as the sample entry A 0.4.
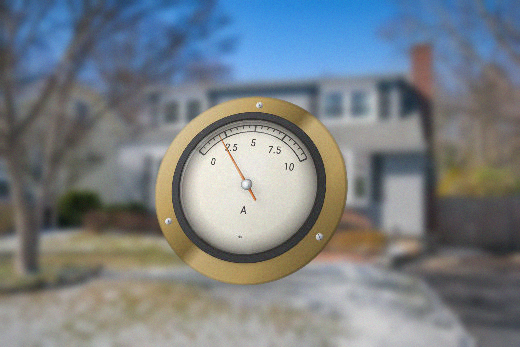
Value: A 2
